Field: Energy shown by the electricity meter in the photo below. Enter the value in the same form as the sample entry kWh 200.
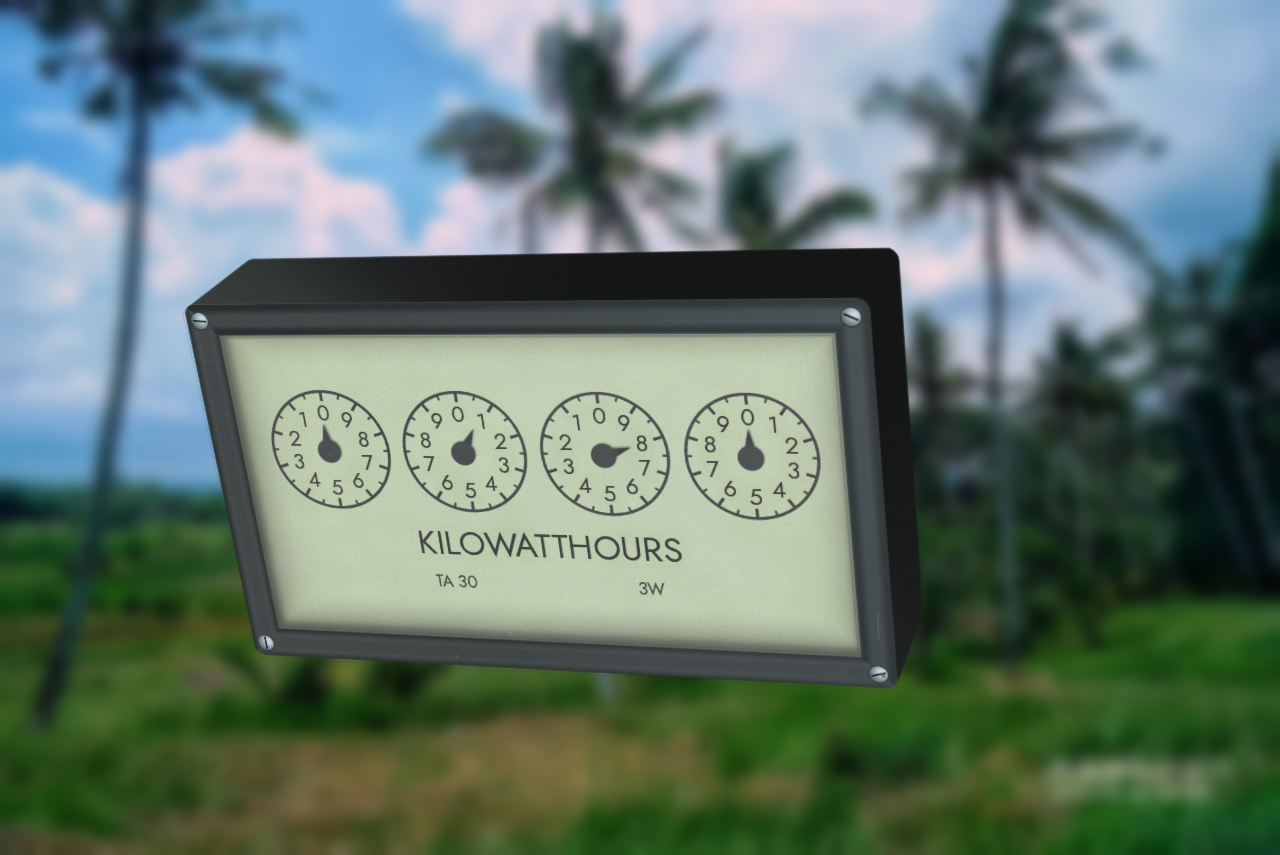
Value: kWh 80
